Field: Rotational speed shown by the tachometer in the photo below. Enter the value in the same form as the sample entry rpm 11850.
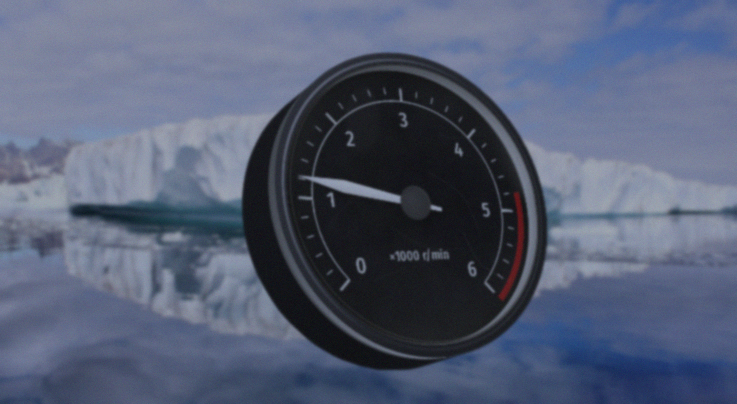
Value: rpm 1200
